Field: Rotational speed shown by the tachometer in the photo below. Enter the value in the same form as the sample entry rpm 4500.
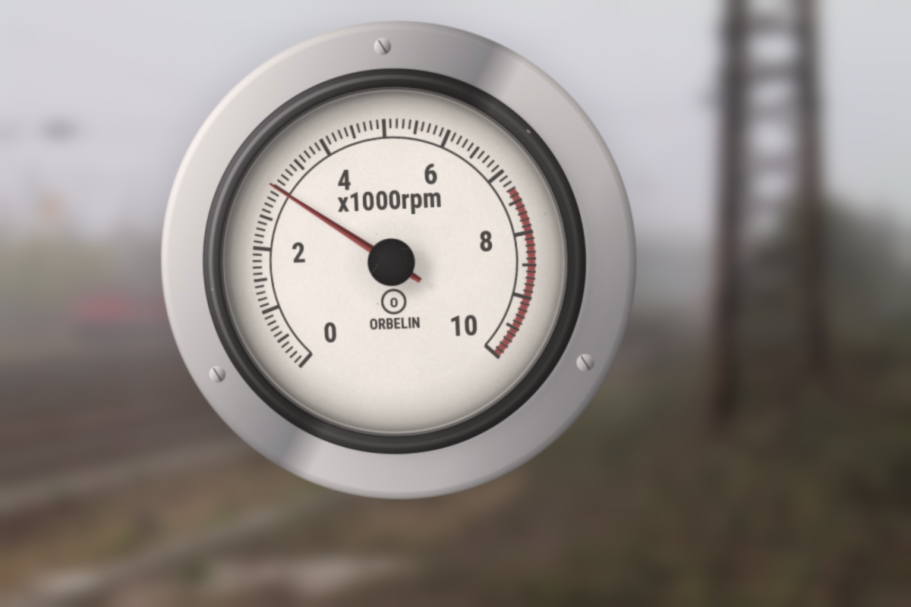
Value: rpm 3000
